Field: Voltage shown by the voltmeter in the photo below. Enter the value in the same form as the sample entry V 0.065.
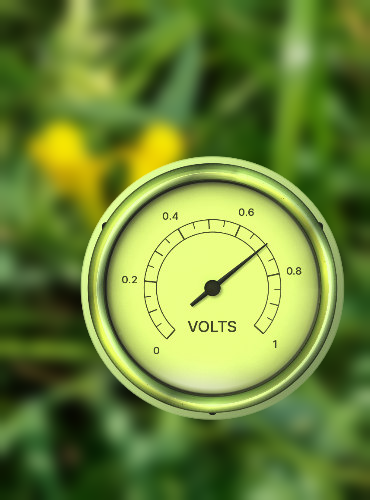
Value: V 0.7
